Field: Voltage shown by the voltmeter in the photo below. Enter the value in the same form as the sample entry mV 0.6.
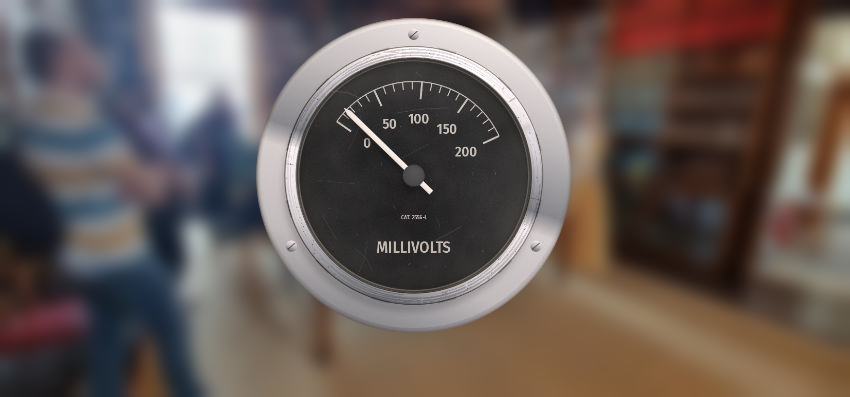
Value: mV 15
